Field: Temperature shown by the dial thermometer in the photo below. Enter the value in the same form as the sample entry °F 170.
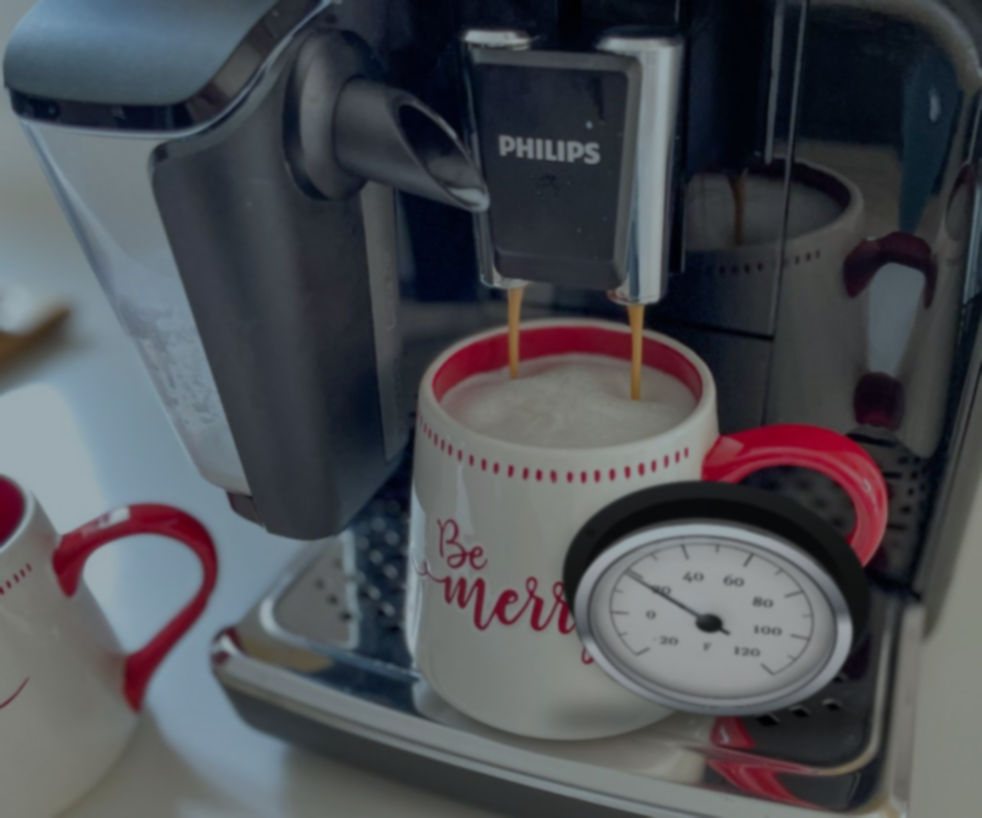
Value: °F 20
